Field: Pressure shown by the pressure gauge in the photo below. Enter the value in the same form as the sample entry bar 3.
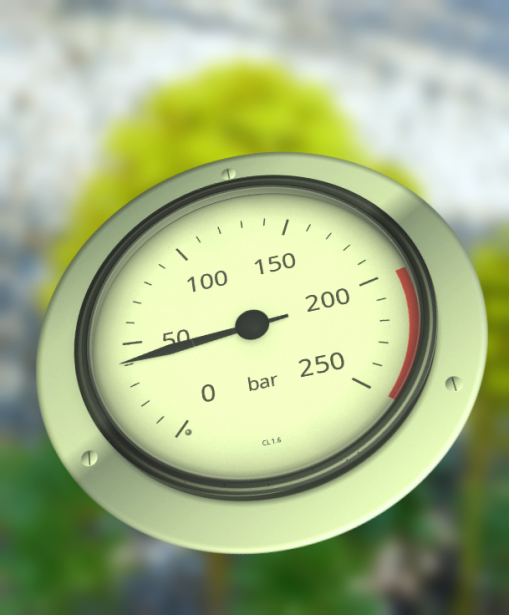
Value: bar 40
